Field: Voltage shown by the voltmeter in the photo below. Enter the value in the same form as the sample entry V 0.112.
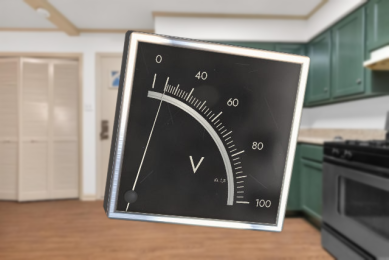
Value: V 20
